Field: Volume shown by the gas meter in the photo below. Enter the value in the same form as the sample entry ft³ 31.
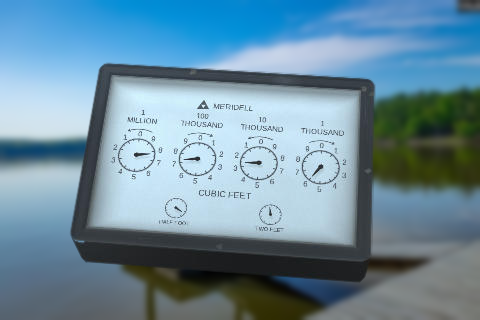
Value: ft³ 772600
